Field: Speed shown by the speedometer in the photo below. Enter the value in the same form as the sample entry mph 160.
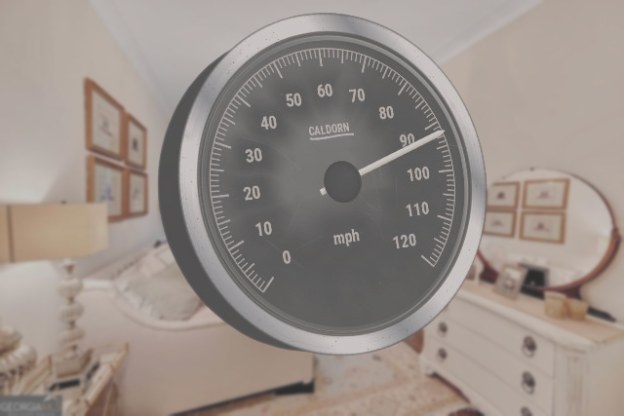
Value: mph 92
